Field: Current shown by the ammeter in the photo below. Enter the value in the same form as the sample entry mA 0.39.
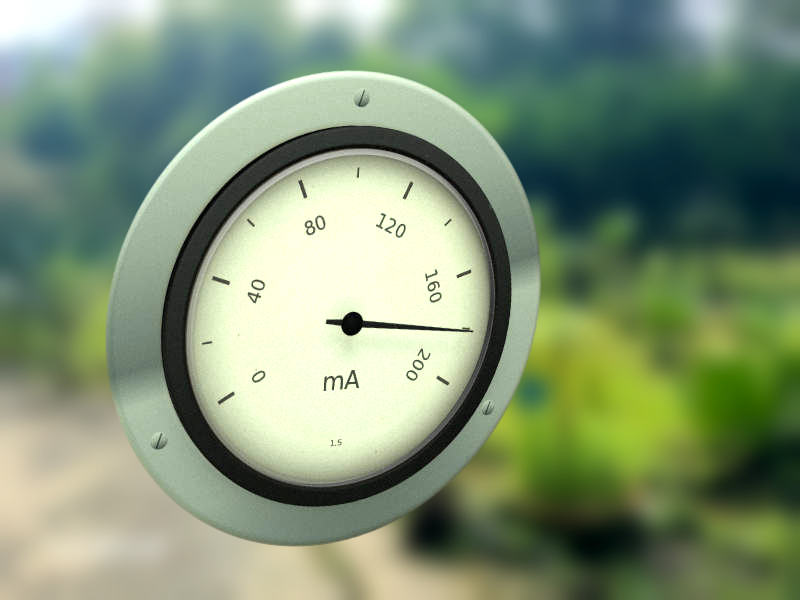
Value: mA 180
